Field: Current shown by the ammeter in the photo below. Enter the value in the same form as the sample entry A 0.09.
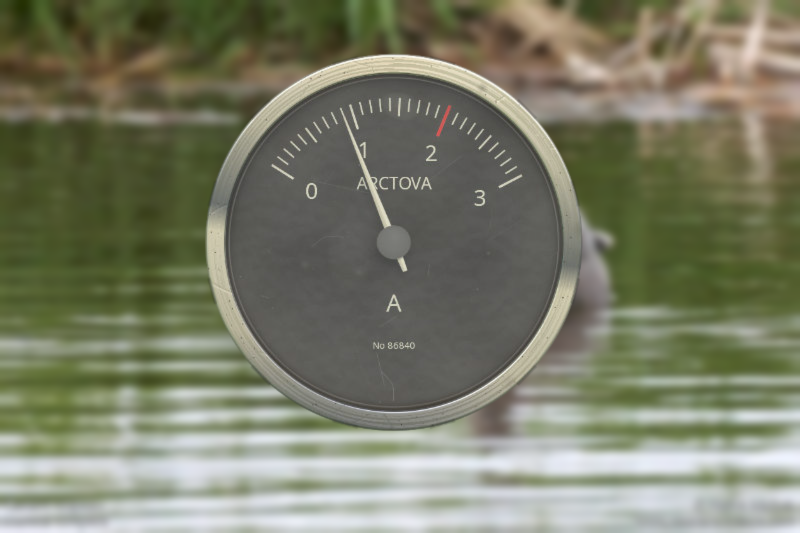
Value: A 0.9
